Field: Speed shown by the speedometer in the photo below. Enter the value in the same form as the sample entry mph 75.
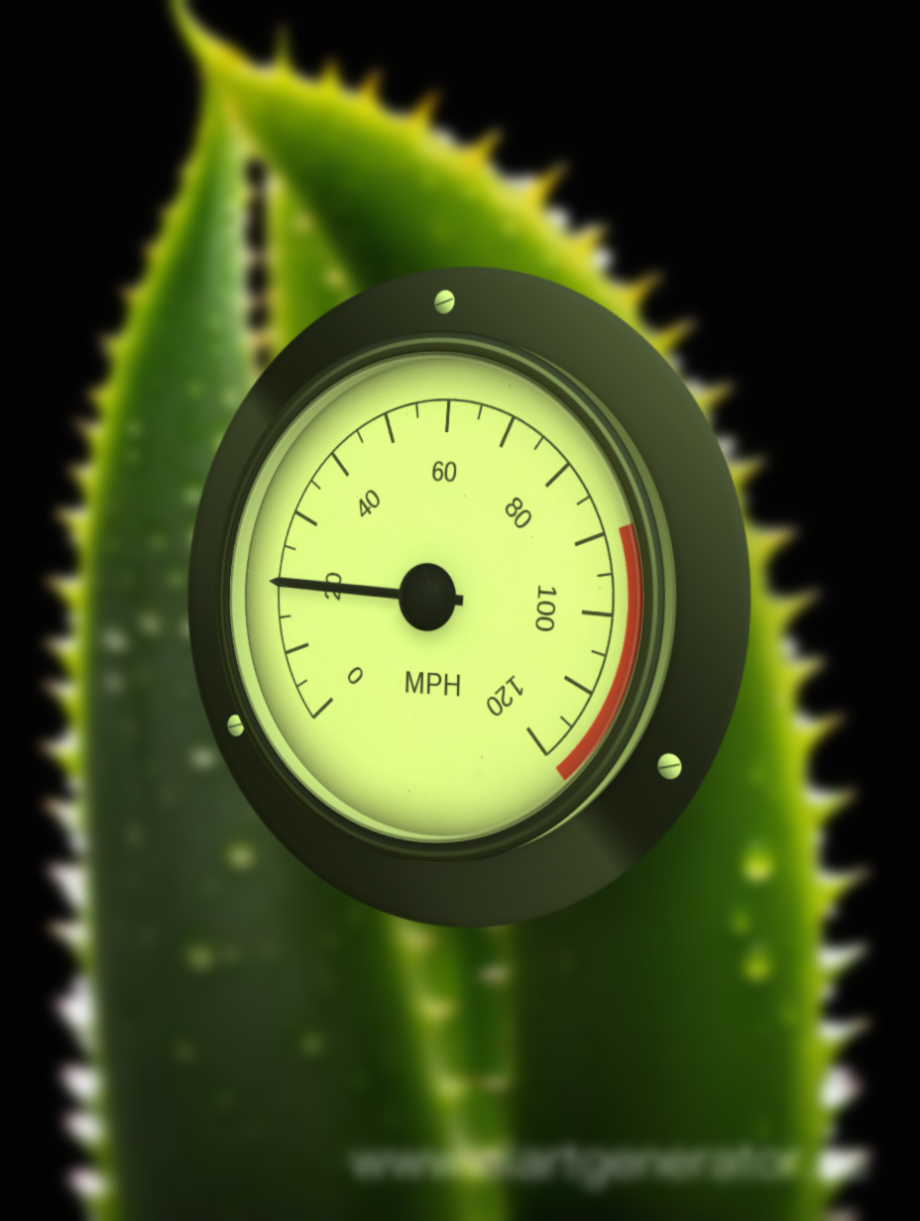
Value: mph 20
